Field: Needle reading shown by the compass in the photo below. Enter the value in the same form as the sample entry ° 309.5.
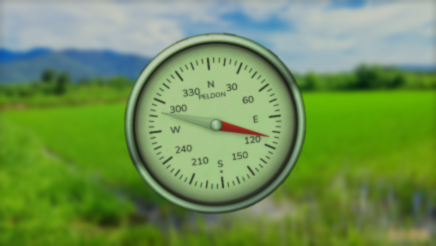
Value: ° 110
